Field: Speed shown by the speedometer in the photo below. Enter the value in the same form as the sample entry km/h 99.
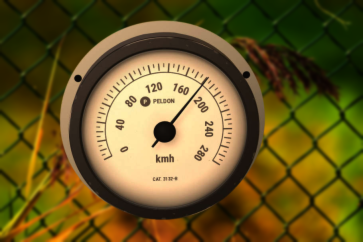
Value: km/h 180
